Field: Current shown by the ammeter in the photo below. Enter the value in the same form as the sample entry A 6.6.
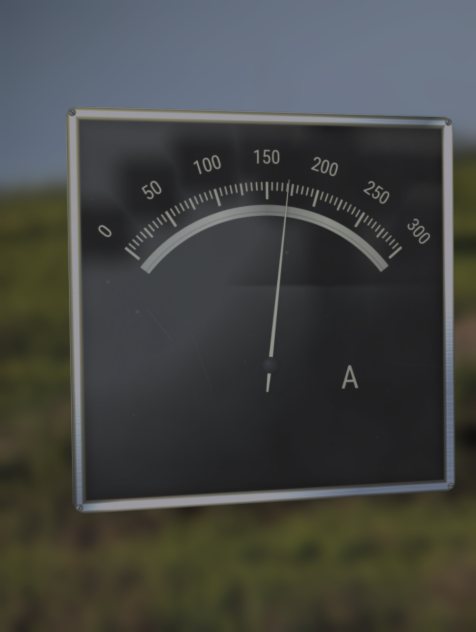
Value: A 170
